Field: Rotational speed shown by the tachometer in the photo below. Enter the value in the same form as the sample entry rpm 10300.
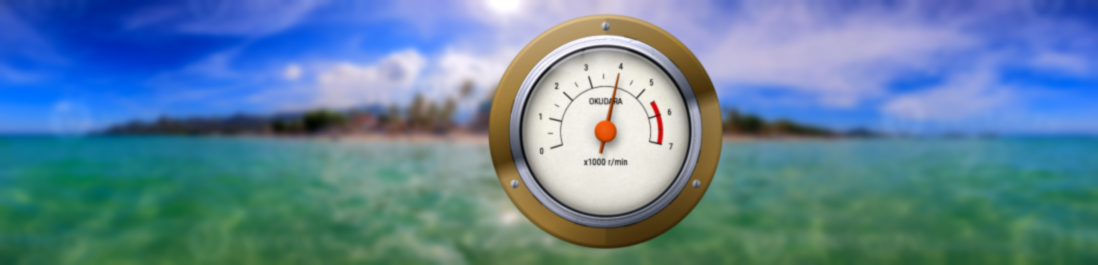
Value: rpm 4000
